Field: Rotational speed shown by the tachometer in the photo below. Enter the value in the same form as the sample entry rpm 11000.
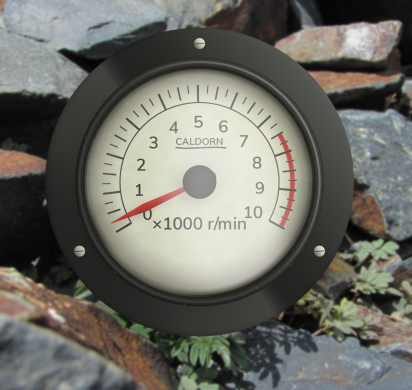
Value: rpm 250
